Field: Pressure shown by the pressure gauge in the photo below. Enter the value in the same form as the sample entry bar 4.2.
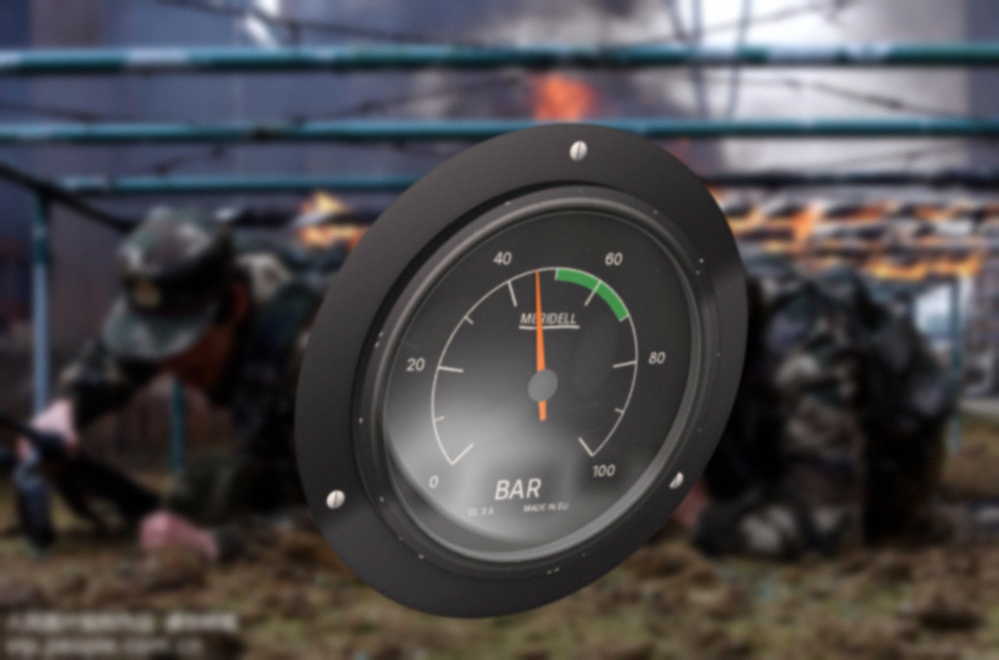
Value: bar 45
